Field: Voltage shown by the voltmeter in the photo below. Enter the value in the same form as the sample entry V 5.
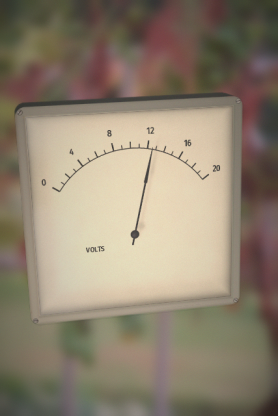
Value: V 12.5
